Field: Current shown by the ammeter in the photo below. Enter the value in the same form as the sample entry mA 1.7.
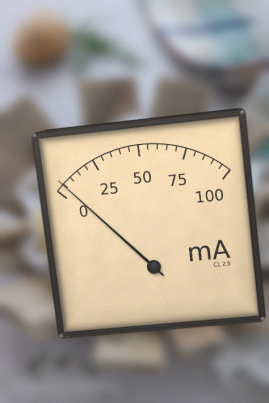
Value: mA 5
